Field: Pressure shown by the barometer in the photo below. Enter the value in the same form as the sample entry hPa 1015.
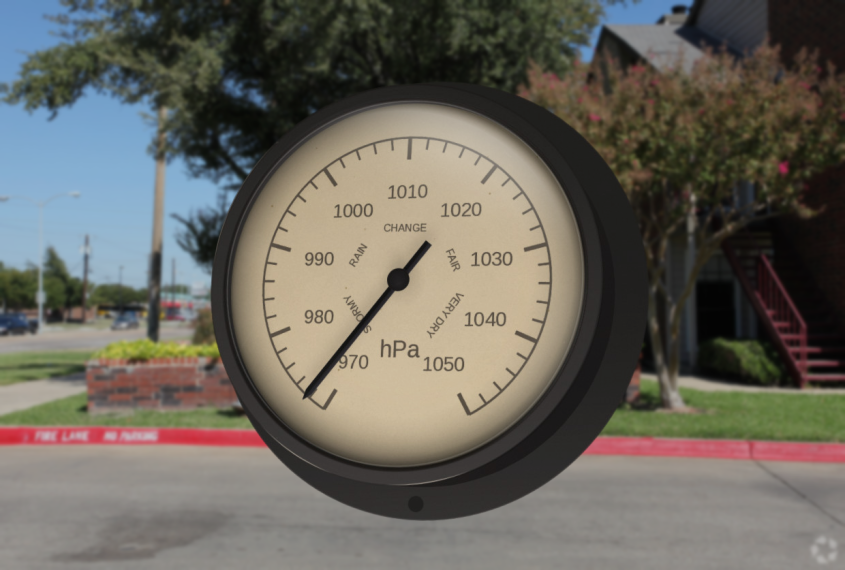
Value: hPa 972
